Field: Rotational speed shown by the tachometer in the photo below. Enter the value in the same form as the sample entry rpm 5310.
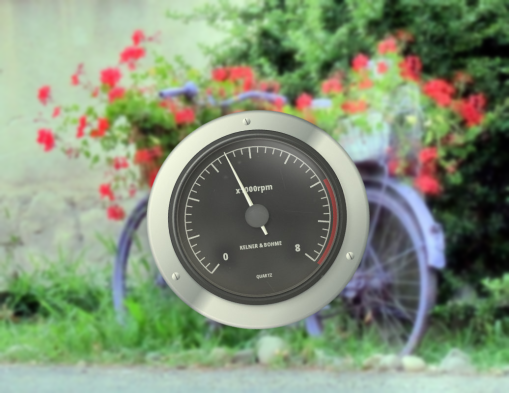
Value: rpm 3400
